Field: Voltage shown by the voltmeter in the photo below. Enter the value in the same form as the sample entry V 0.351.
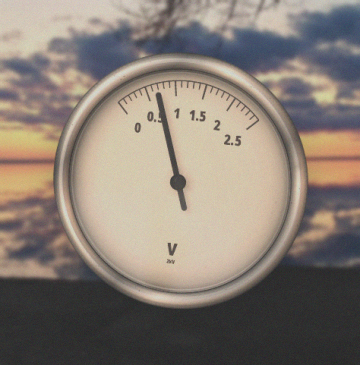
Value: V 0.7
